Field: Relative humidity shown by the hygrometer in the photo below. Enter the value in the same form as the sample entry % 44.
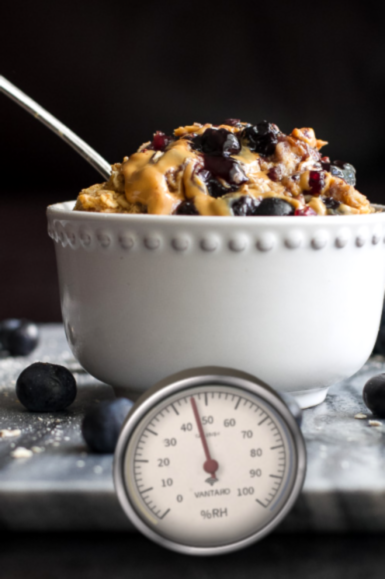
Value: % 46
